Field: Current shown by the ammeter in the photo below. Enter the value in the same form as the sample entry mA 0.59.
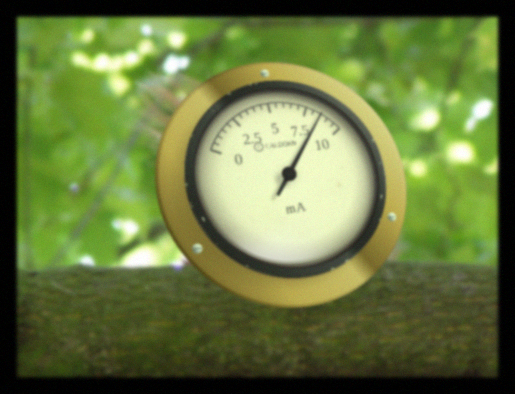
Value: mA 8.5
